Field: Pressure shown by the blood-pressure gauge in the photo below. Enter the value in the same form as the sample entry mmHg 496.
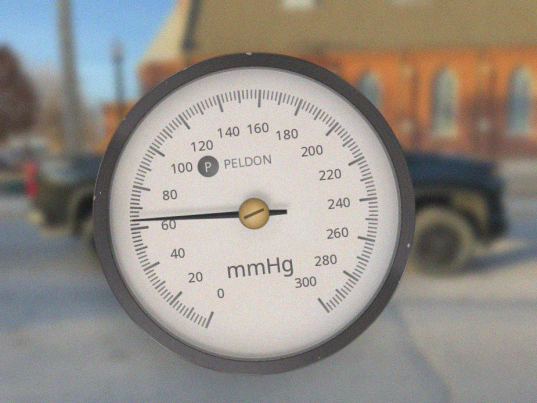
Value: mmHg 64
